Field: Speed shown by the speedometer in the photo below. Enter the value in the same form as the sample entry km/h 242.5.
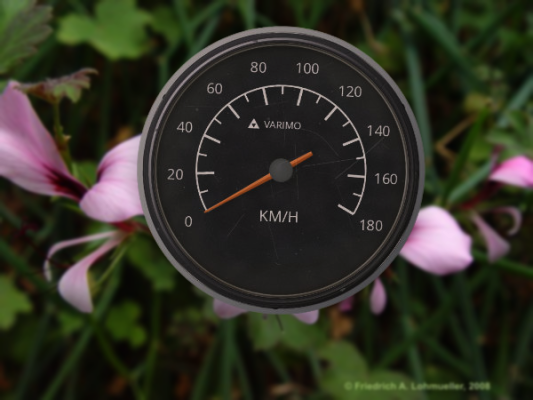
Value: km/h 0
